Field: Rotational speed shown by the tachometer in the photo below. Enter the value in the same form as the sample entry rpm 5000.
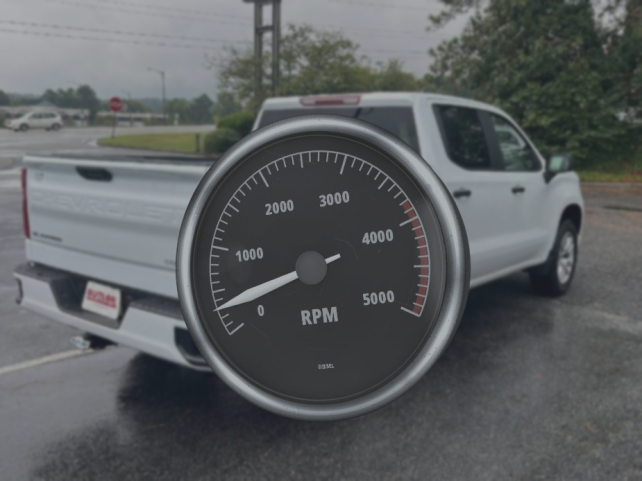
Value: rpm 300
